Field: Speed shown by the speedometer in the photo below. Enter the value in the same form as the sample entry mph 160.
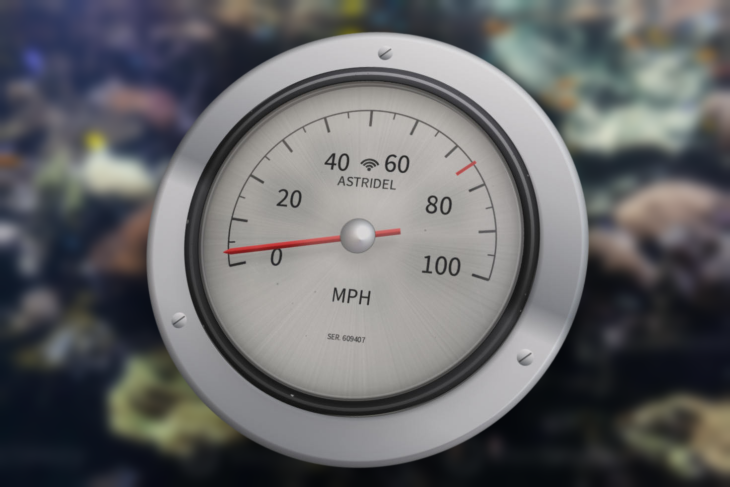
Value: mph 2.5
